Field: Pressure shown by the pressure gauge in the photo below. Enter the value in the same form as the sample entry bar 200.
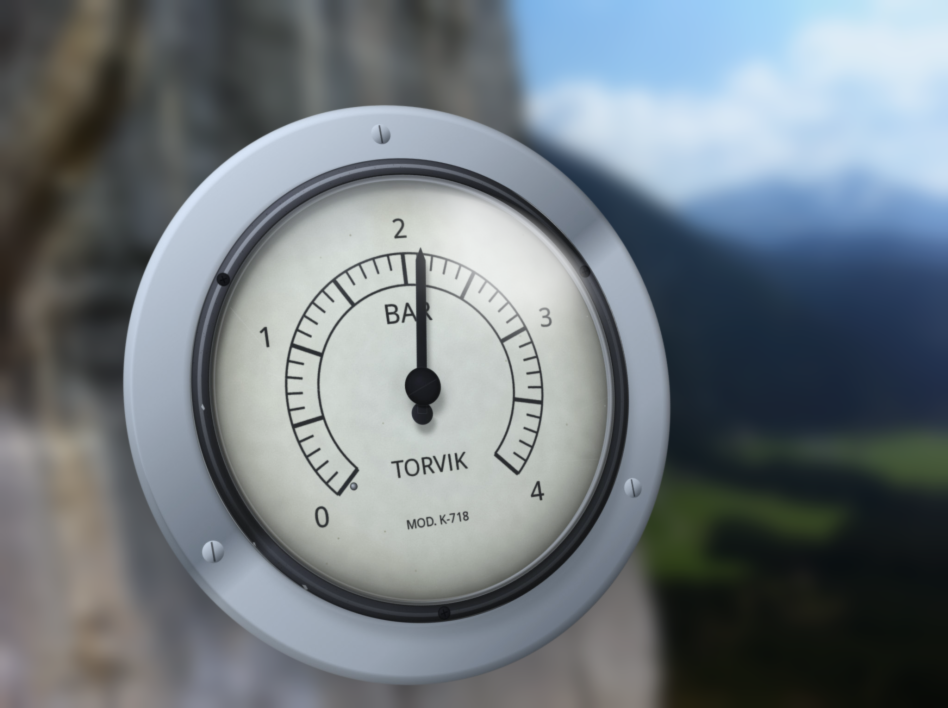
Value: bar 2.1
